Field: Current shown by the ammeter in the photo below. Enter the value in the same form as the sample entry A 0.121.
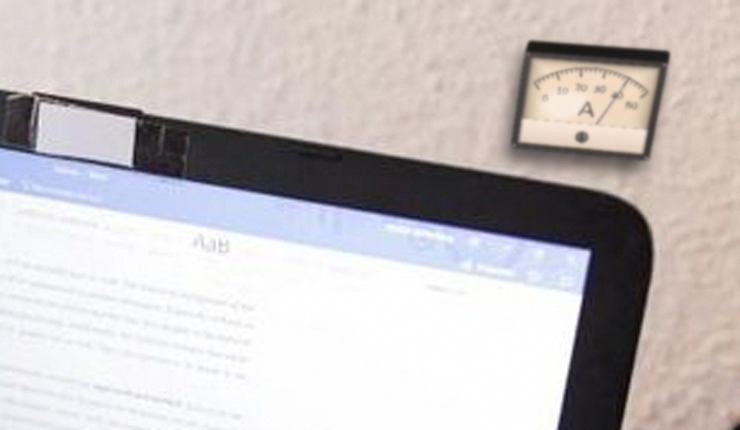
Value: A 40
